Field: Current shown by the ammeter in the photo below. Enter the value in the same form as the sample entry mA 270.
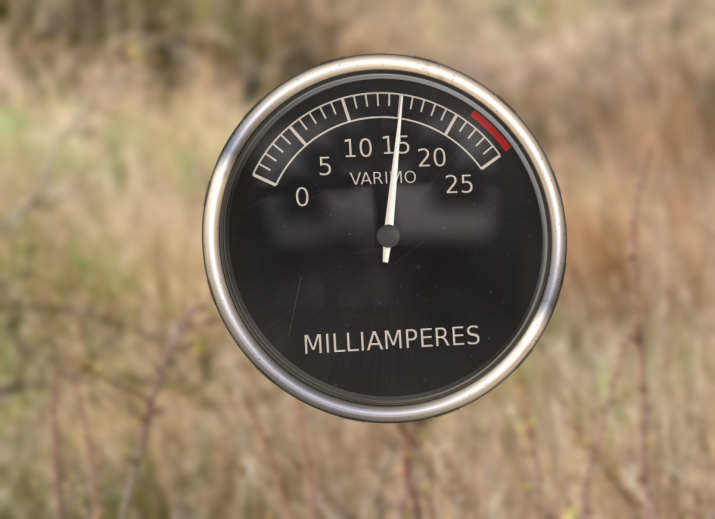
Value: mA 15
